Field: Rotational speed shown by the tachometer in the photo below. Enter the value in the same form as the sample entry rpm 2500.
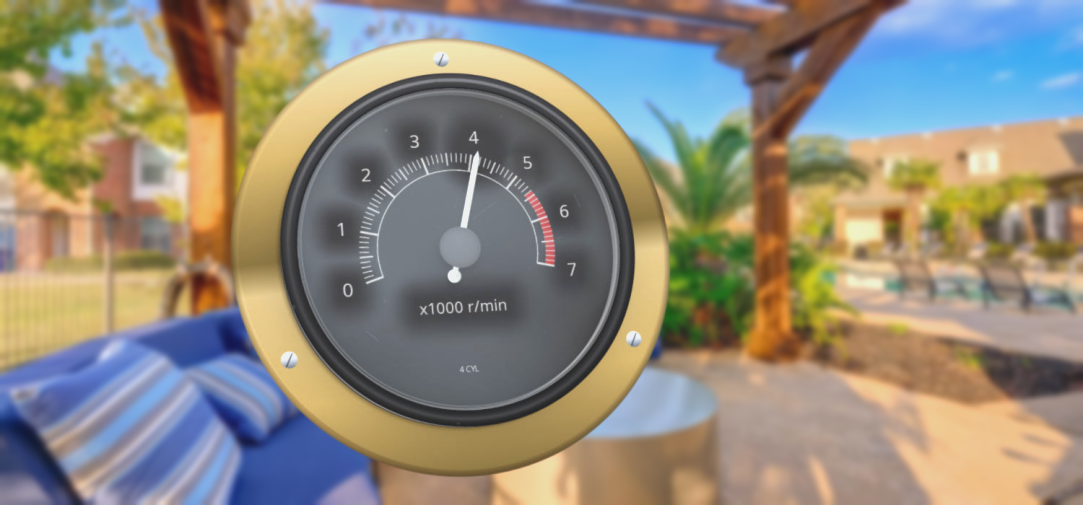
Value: rpm 4100
